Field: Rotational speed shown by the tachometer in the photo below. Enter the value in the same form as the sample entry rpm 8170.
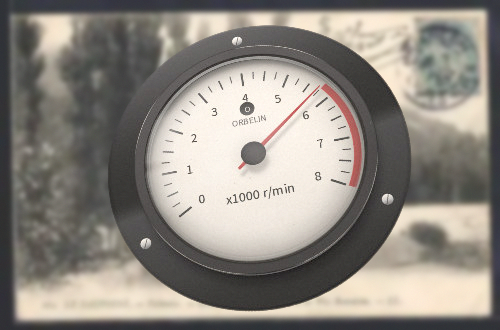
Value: rpm 5750
